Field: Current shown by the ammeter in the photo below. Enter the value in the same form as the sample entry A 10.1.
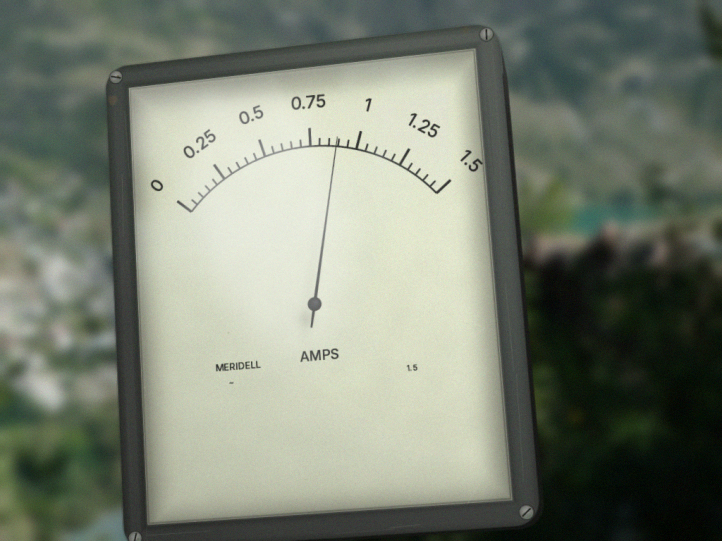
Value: A 0.9
